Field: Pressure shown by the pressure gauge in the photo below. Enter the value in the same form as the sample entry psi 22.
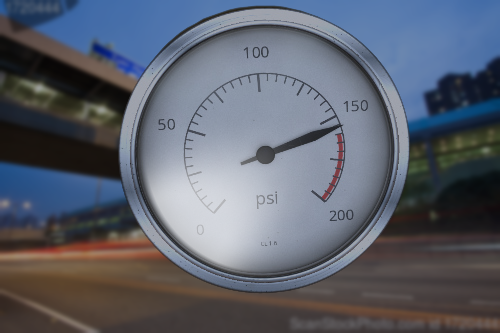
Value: psi 155
